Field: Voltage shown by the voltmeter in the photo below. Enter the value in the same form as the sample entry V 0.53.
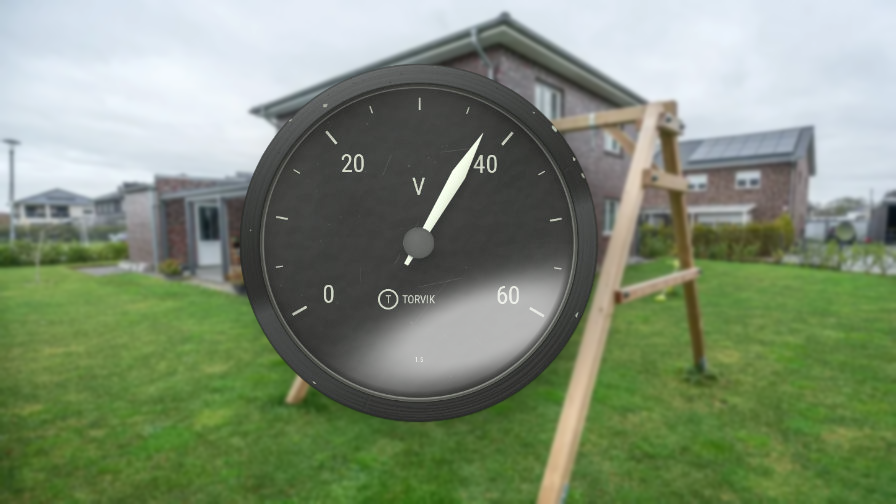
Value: V 37.5
